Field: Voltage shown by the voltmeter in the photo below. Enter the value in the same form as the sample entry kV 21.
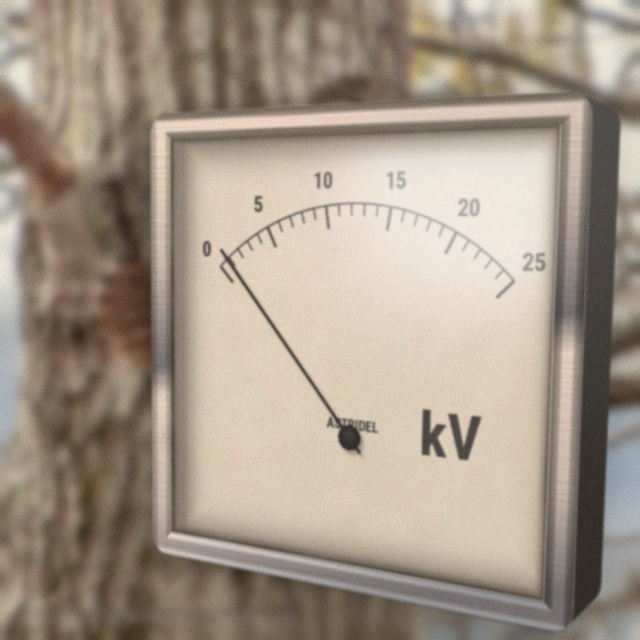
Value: kV 1
